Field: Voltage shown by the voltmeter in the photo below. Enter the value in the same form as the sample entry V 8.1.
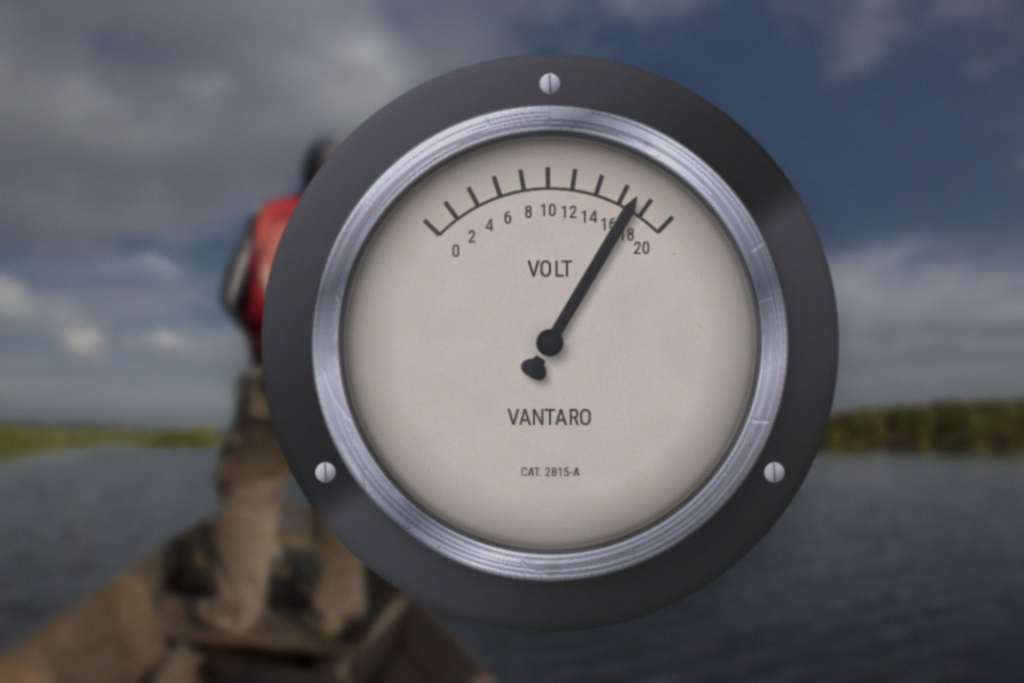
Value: V 17
